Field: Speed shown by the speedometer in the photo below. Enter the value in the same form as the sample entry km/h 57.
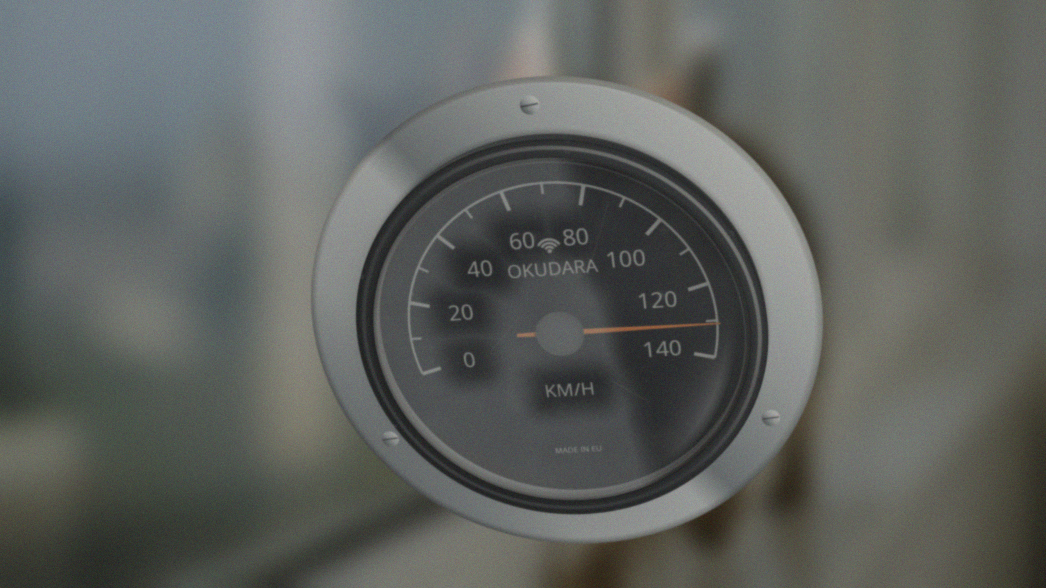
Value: km/h 130
